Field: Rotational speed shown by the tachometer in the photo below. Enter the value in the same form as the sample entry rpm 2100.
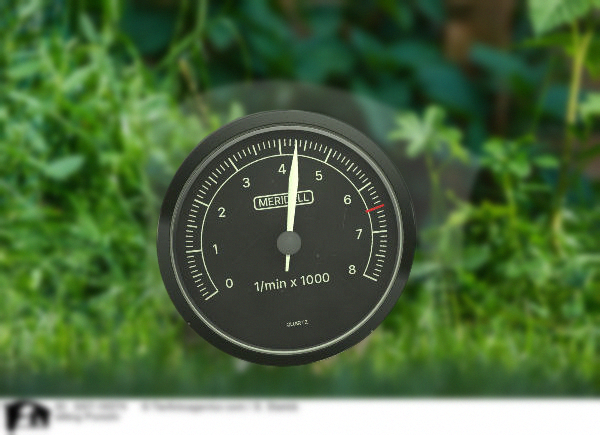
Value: rpm 4300
